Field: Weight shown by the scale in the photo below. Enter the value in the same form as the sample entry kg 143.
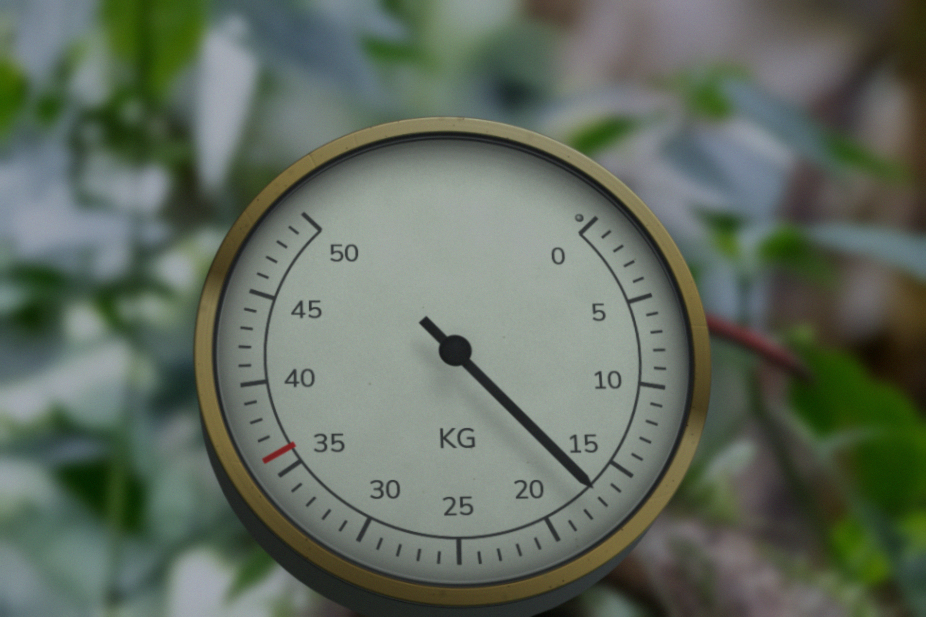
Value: kg 17
